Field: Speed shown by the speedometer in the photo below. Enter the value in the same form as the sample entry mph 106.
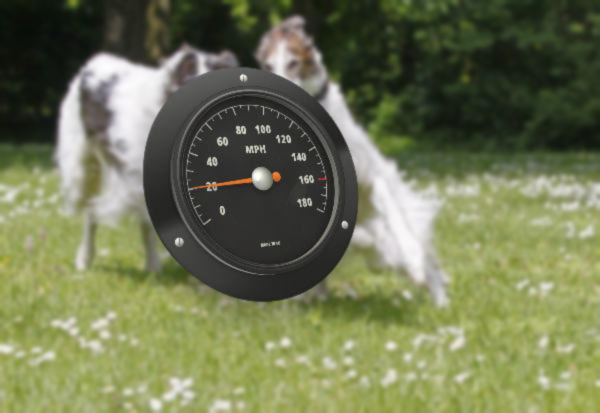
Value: mph 20
